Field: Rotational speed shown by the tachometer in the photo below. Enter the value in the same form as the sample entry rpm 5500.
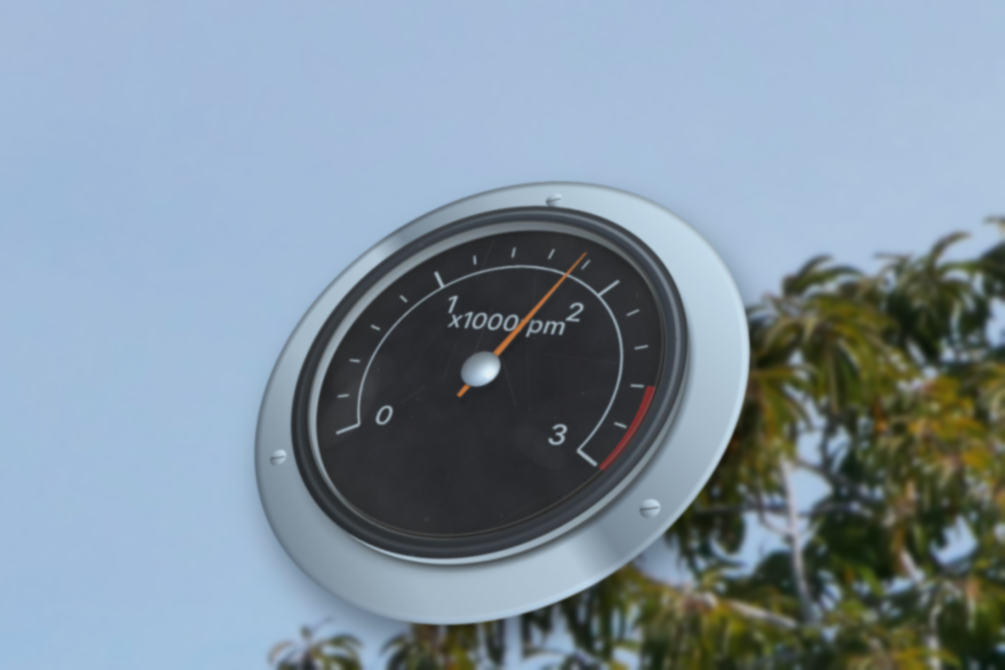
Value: rpm 1800
